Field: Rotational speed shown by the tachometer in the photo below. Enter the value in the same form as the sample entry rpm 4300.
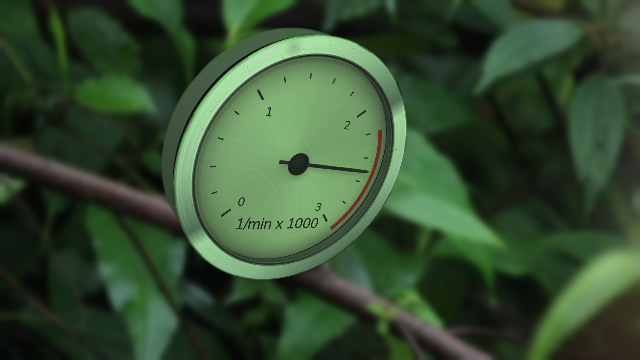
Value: rpm 2500
